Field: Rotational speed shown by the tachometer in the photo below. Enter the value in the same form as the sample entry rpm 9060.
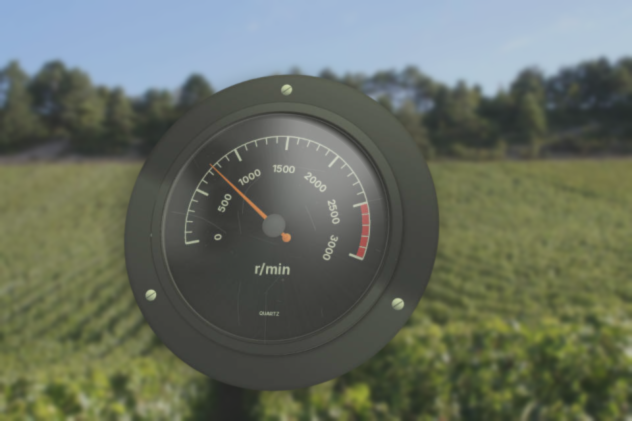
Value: rpm 750
